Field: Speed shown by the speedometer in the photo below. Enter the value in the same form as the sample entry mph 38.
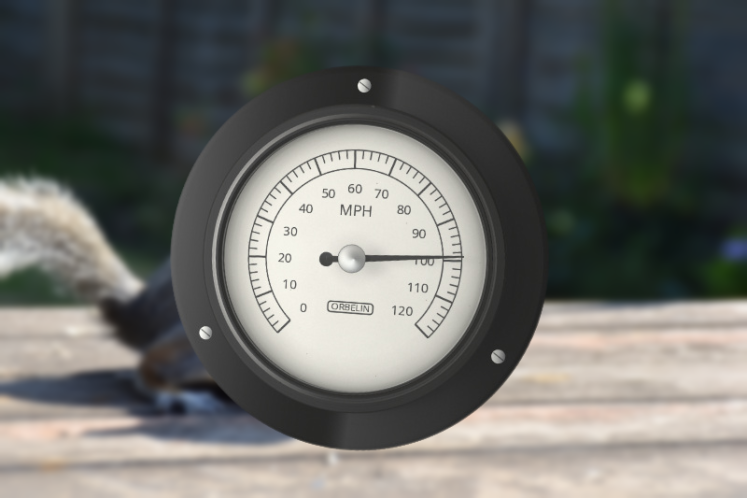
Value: mph 99
